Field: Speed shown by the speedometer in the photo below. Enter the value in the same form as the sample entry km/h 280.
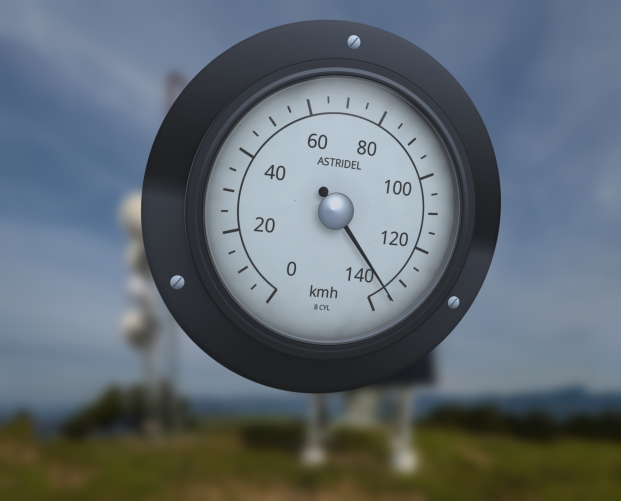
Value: km/h 135
